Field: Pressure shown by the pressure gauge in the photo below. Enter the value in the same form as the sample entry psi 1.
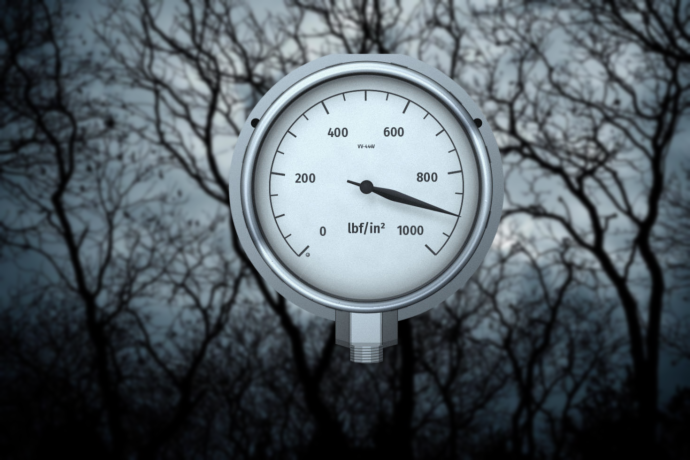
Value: psi 900
